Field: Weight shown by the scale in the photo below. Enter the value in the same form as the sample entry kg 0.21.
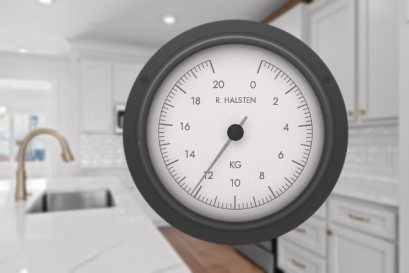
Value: kg 12.2
